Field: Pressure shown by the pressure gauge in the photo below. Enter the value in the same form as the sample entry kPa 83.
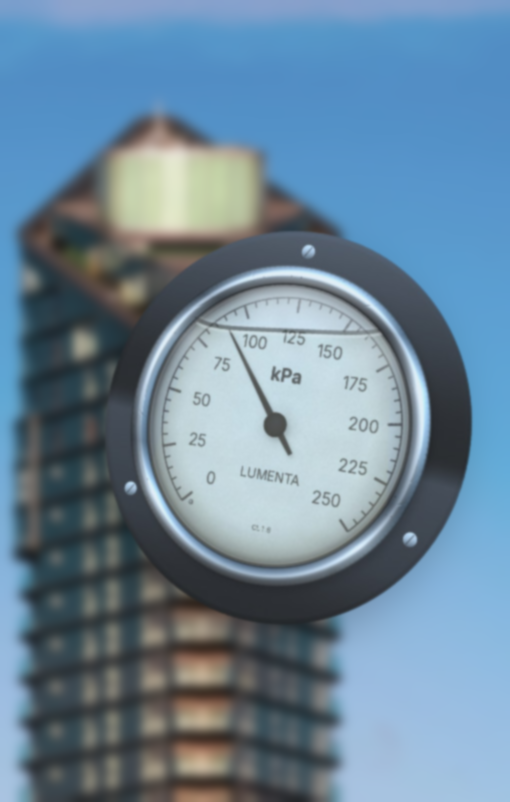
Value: kPa 90
